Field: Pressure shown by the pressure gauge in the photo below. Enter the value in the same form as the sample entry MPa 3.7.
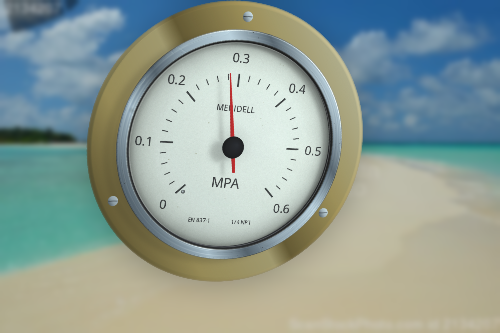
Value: MPa 0.28
